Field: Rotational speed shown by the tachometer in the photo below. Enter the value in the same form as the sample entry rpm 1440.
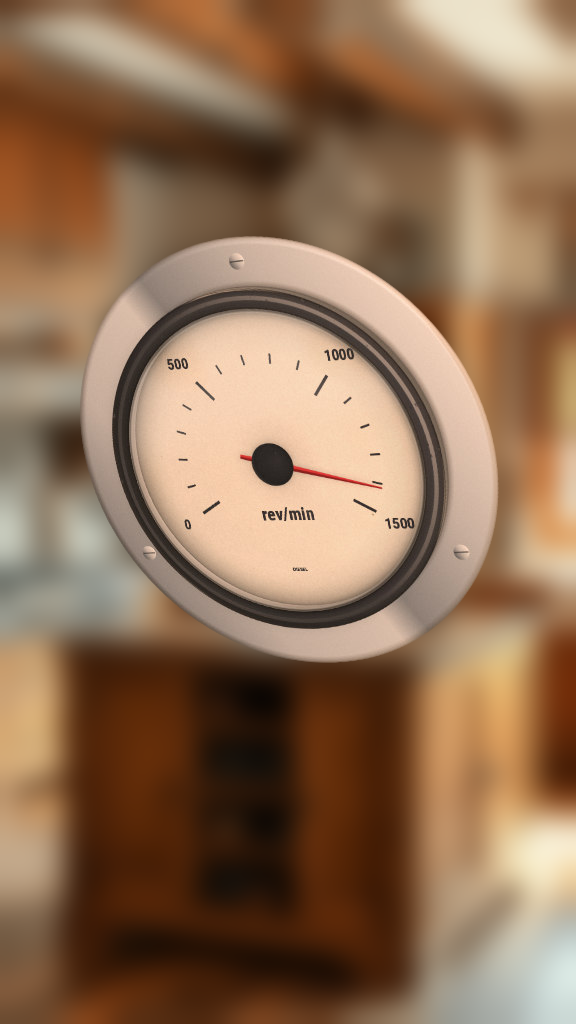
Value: rpm 1400
